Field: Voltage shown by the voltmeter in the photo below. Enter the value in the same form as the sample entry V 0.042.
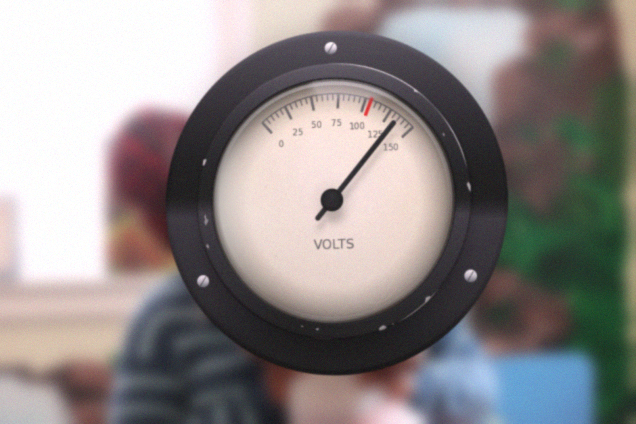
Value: V 135
